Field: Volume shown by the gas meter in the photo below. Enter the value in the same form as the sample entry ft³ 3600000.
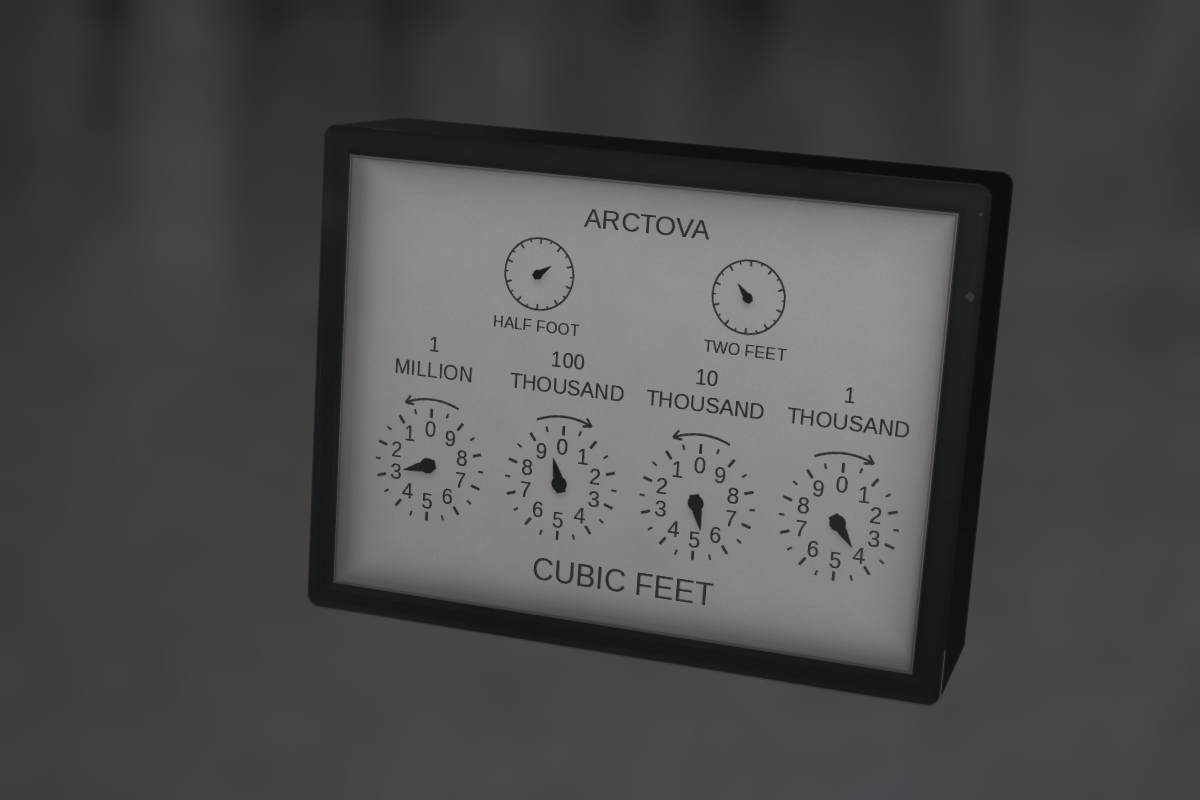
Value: ft³ 295400
